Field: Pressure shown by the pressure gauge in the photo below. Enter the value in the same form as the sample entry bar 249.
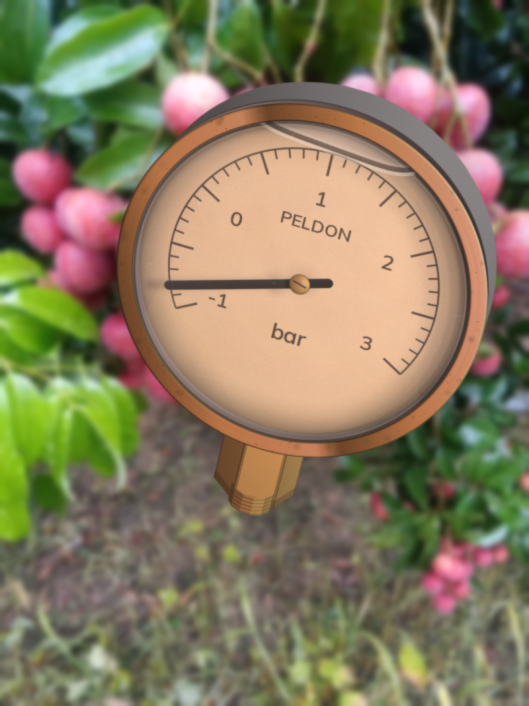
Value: bar -0.8
